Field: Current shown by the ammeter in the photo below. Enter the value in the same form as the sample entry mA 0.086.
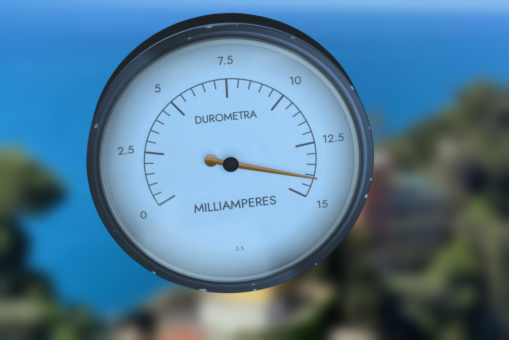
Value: mA 14
